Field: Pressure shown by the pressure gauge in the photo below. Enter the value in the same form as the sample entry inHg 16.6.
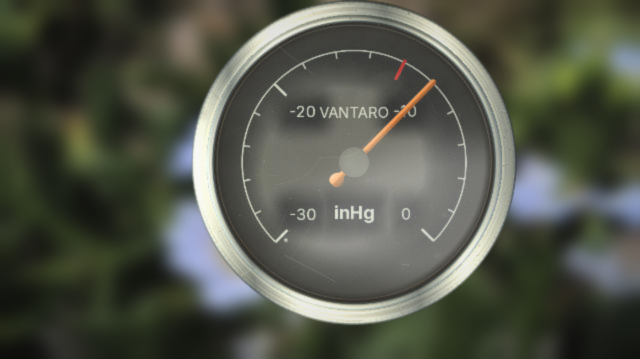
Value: inHg -10
